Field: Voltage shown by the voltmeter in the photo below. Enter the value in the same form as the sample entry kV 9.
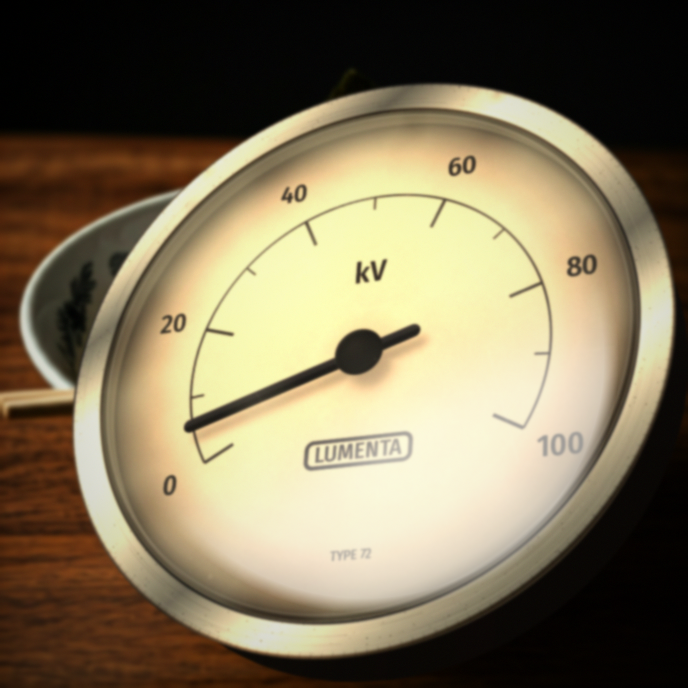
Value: kV 5
